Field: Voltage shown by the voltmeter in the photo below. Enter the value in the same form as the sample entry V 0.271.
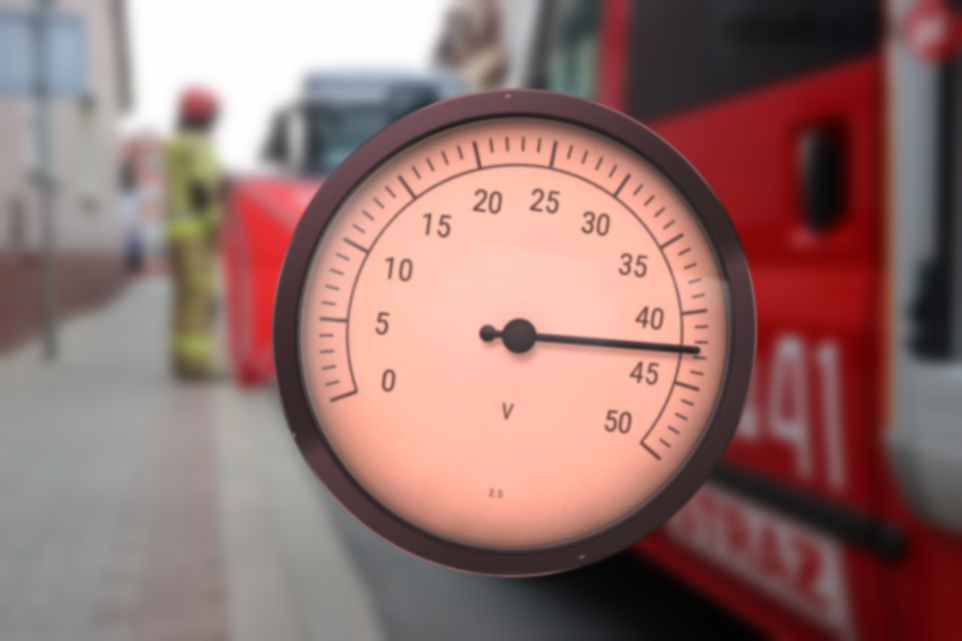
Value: V 42.5
